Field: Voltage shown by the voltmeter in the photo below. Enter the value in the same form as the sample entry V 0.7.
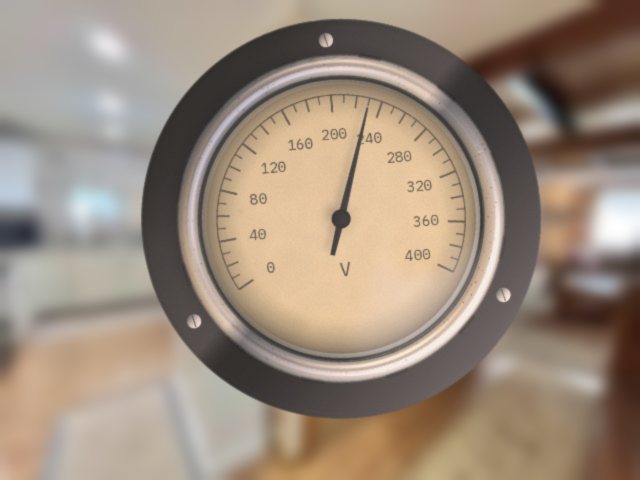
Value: V 230
